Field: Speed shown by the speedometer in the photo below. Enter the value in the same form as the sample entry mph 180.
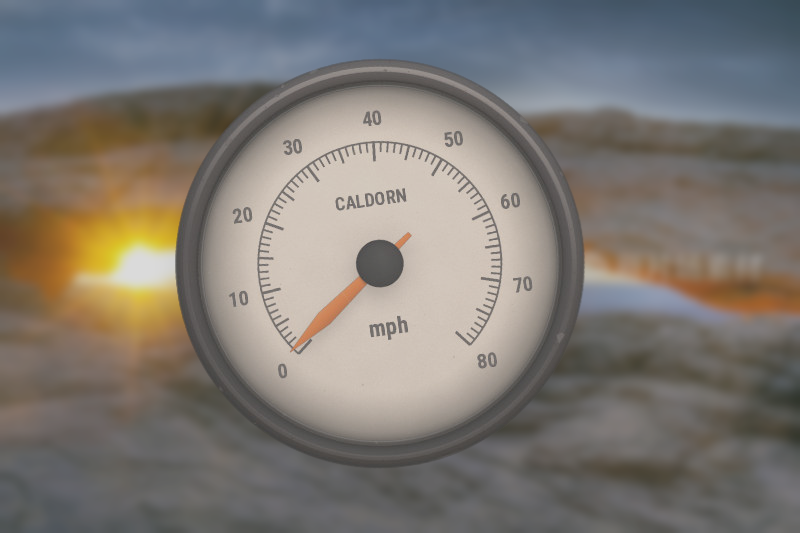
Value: mph 1
